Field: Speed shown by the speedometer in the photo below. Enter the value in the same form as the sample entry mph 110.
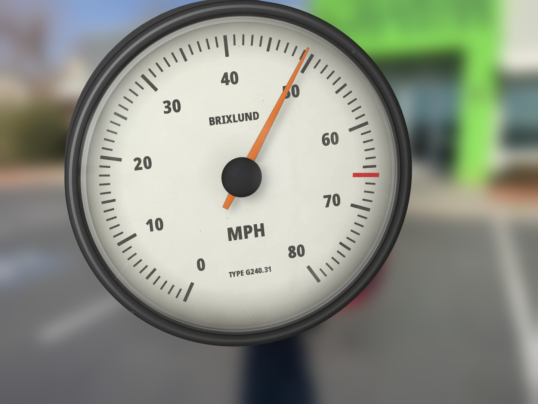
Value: mph 49
